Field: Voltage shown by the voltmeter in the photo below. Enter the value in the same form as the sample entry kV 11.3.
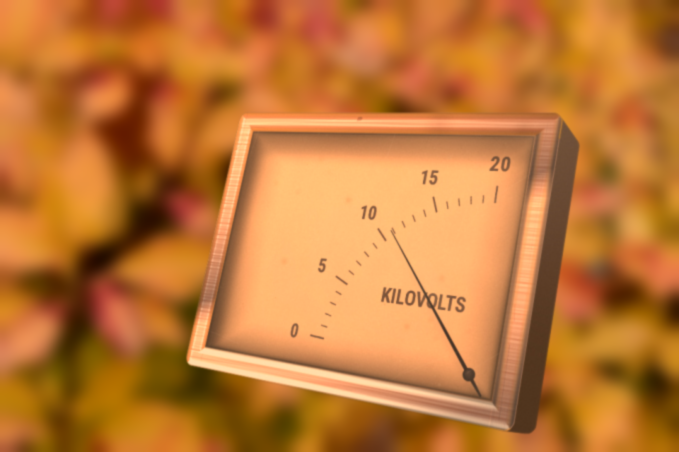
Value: kV 11
